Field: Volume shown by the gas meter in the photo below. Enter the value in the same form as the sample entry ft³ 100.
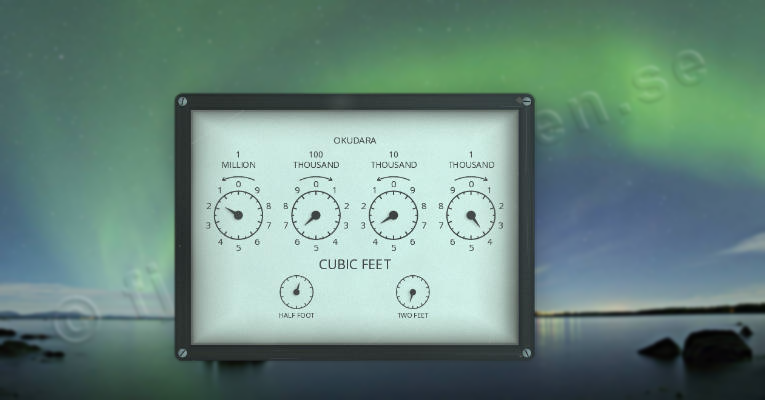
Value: ft³ 163400
